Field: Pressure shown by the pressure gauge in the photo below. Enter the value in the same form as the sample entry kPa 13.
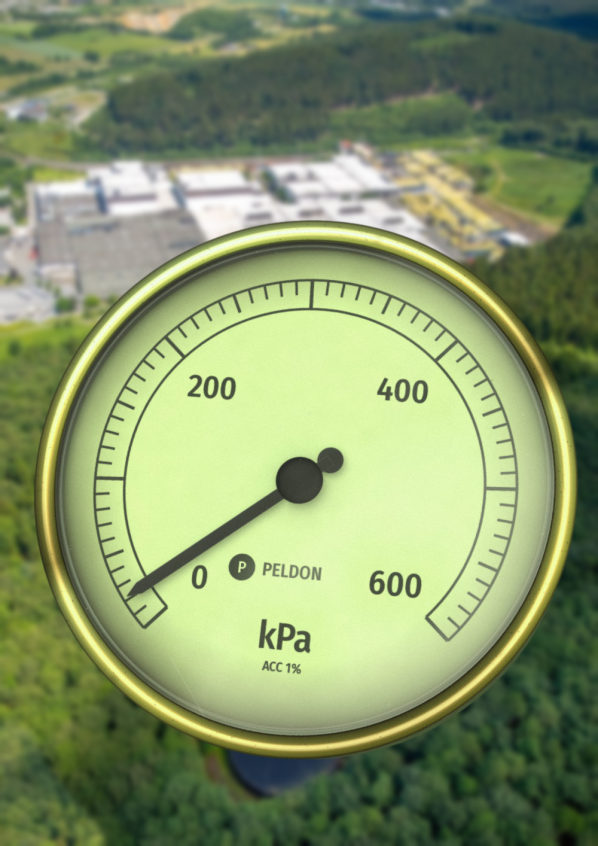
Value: kPa 20
